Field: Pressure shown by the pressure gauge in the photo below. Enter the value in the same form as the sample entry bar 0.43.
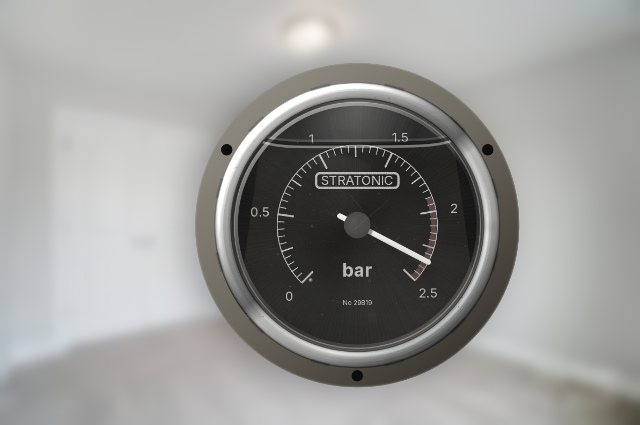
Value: bar 2.35
